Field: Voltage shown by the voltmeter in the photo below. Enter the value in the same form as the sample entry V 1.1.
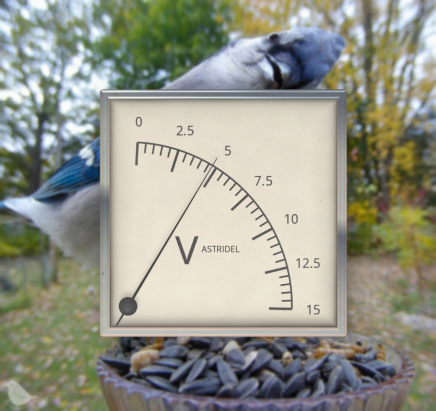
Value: V 4.75
